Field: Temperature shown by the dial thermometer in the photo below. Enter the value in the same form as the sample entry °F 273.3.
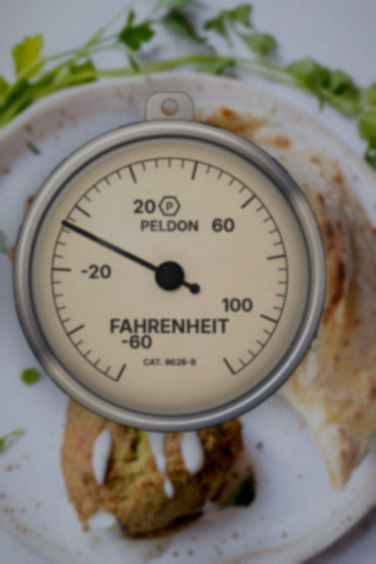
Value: °F -6
